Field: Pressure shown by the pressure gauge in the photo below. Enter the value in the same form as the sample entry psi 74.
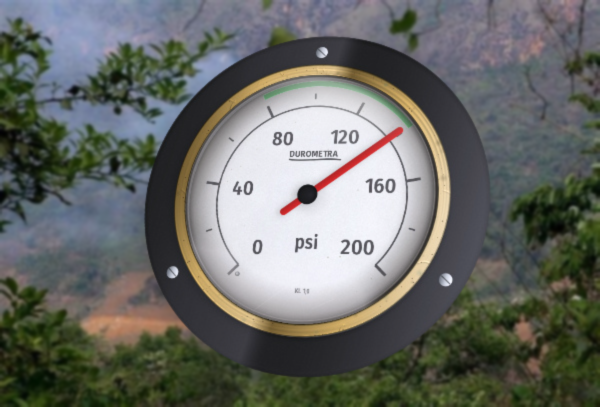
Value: psi 140
